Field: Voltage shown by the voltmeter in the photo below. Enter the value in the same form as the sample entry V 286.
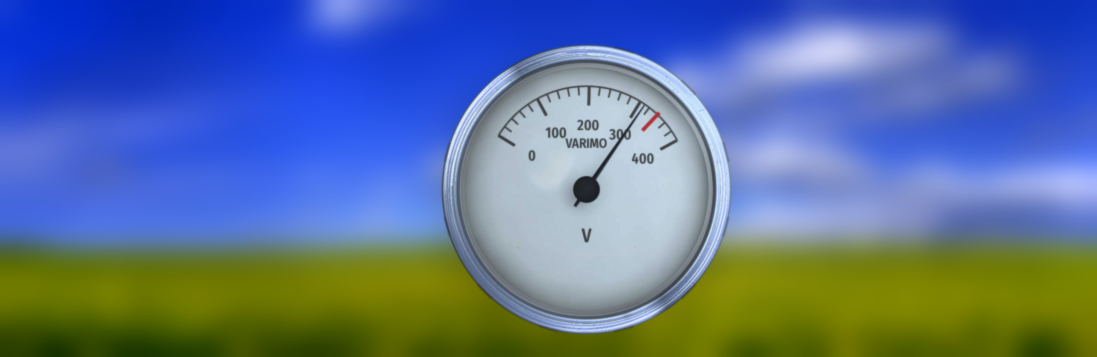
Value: V 310
